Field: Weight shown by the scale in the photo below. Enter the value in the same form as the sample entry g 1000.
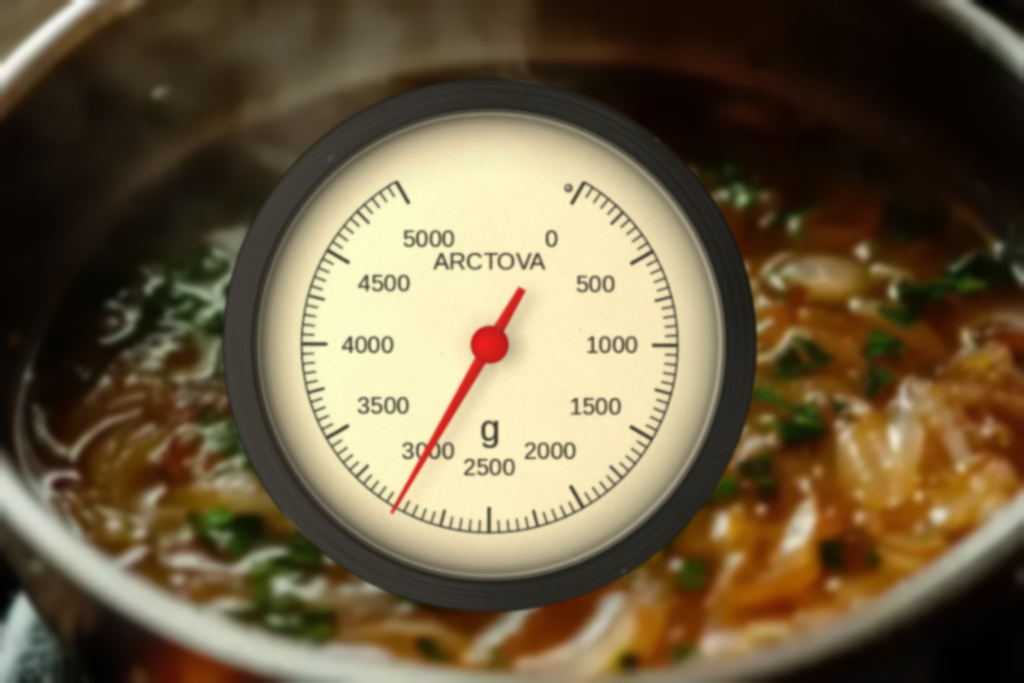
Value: g 3000
